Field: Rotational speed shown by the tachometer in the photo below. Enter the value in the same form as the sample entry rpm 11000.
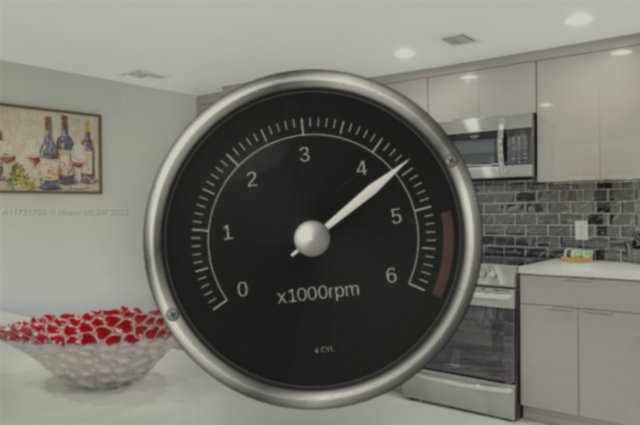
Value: rpm 4400
